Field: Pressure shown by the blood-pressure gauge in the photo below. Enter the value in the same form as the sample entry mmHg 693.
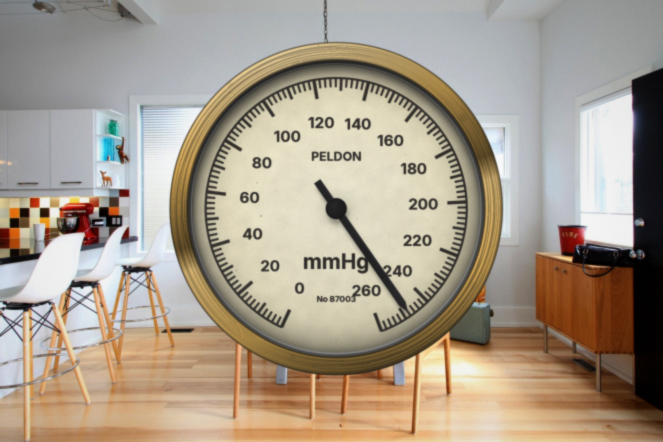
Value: mmHg 248
